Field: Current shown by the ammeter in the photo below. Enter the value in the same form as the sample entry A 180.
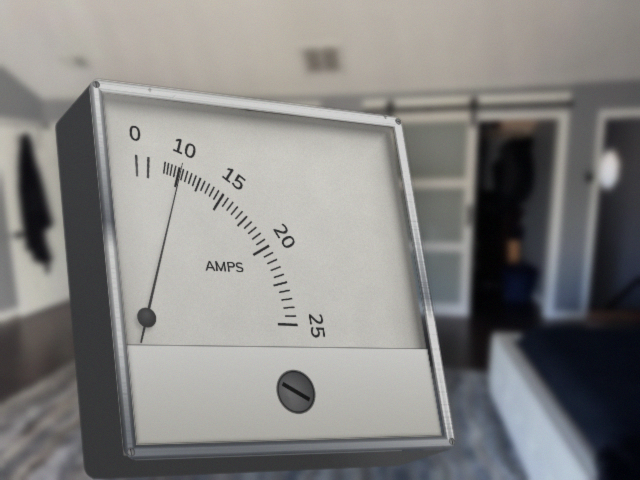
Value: A 10
